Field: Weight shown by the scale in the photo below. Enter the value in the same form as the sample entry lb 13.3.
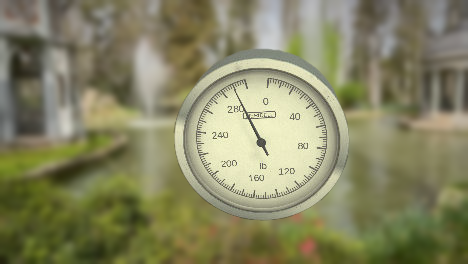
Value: lb 290
